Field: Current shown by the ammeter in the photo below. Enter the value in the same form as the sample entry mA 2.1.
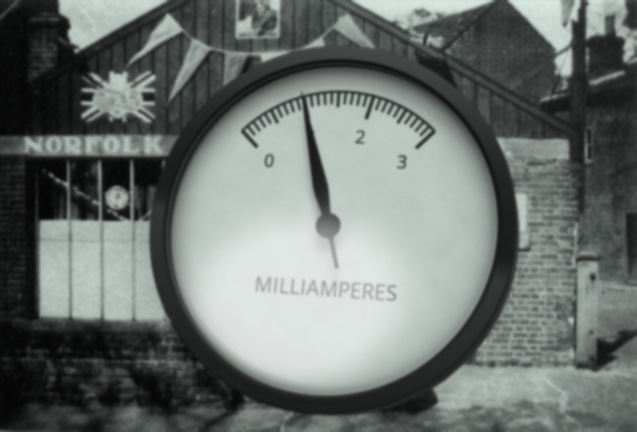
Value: mA 1
